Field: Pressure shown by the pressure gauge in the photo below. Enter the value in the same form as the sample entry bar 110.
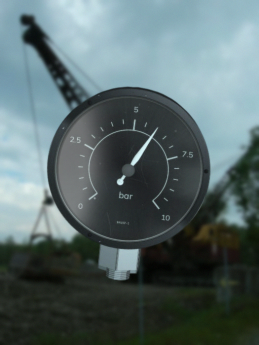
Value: bar 6
